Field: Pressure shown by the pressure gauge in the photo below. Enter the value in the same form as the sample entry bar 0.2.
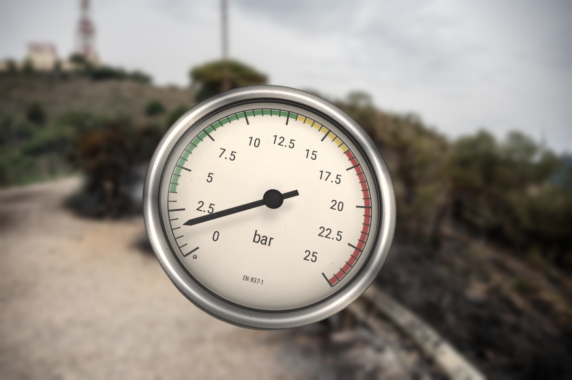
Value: bar 1.5
